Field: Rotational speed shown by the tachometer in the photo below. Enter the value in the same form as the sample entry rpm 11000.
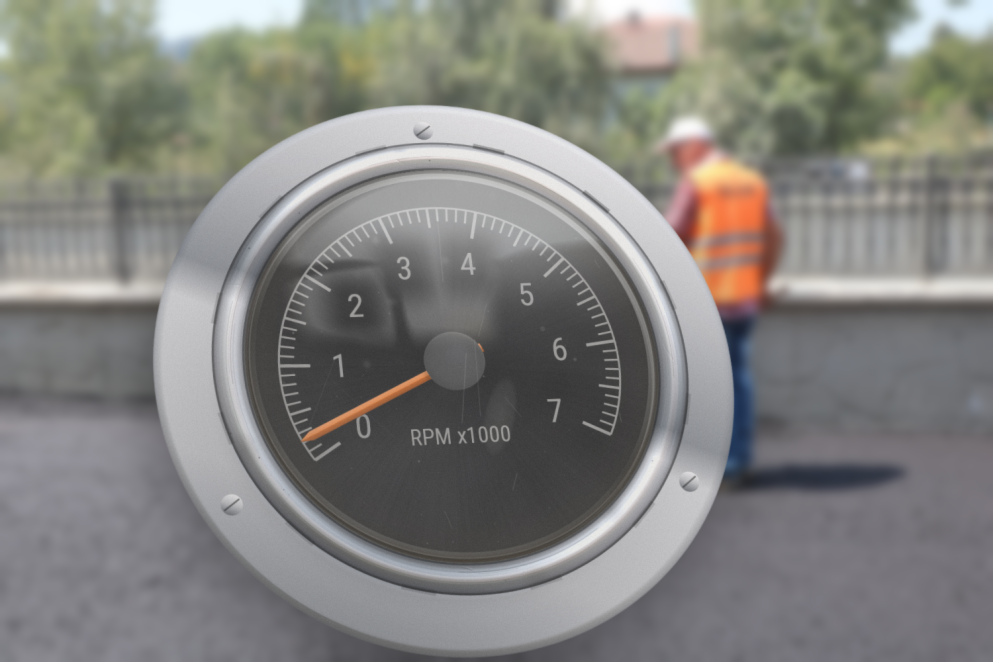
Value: rpm 200
